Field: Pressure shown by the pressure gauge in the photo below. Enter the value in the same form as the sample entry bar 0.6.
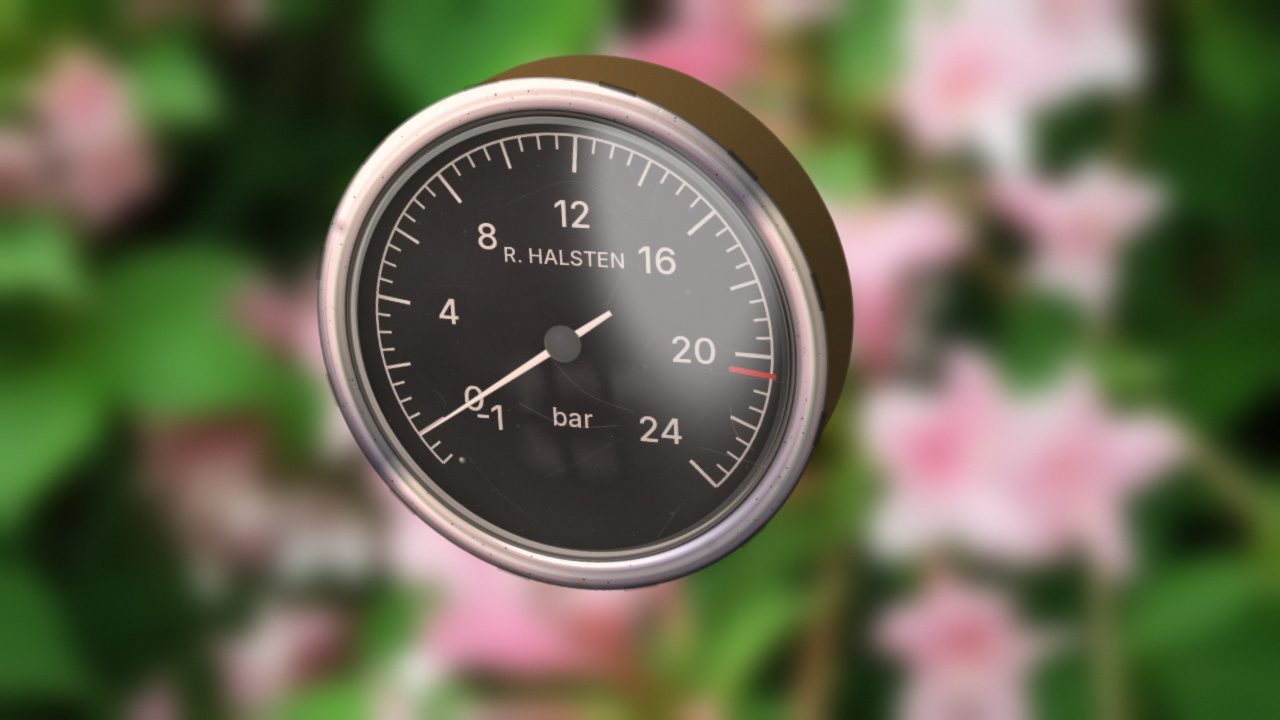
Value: bar 0
